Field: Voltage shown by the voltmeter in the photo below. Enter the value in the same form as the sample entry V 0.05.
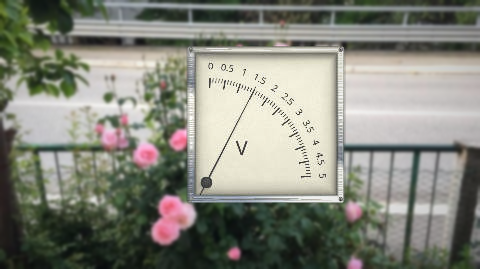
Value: V 1.5
